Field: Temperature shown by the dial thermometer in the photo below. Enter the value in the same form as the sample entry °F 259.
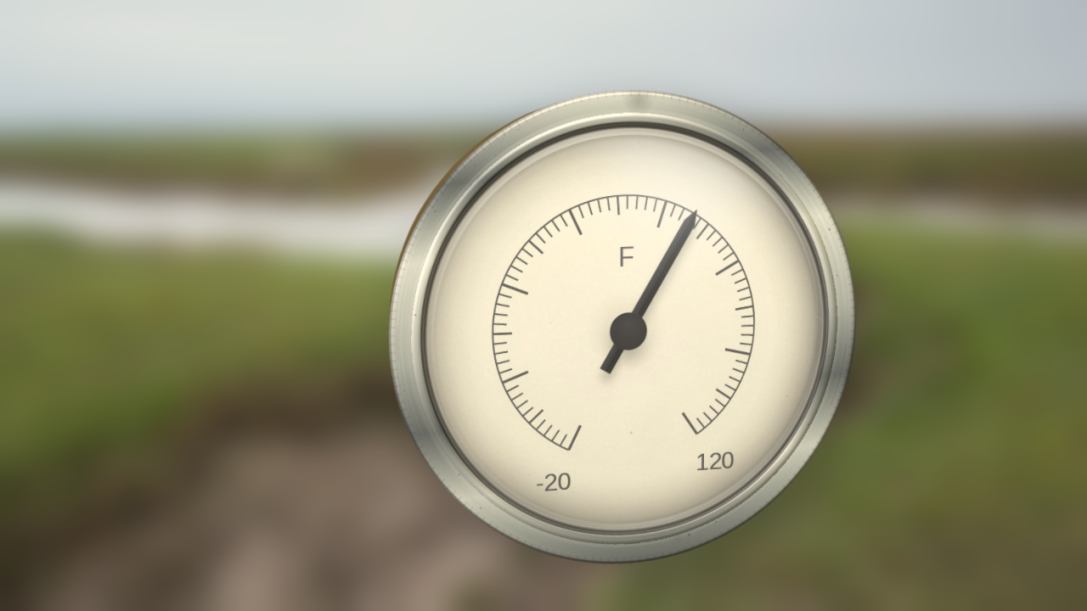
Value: °F 66
